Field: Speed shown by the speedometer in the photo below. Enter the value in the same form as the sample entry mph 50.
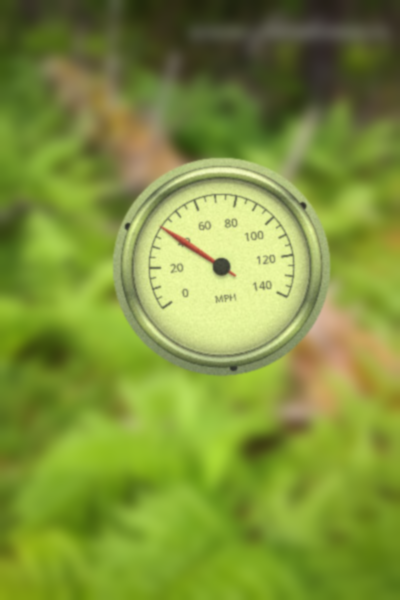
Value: mph 40
